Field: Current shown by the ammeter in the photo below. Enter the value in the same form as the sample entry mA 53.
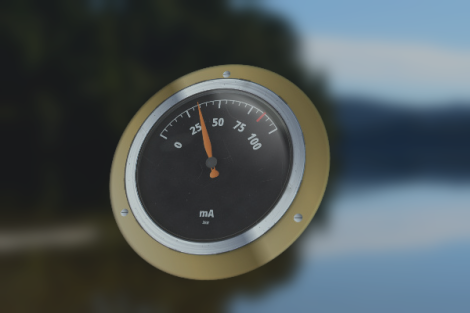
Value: mA 35
